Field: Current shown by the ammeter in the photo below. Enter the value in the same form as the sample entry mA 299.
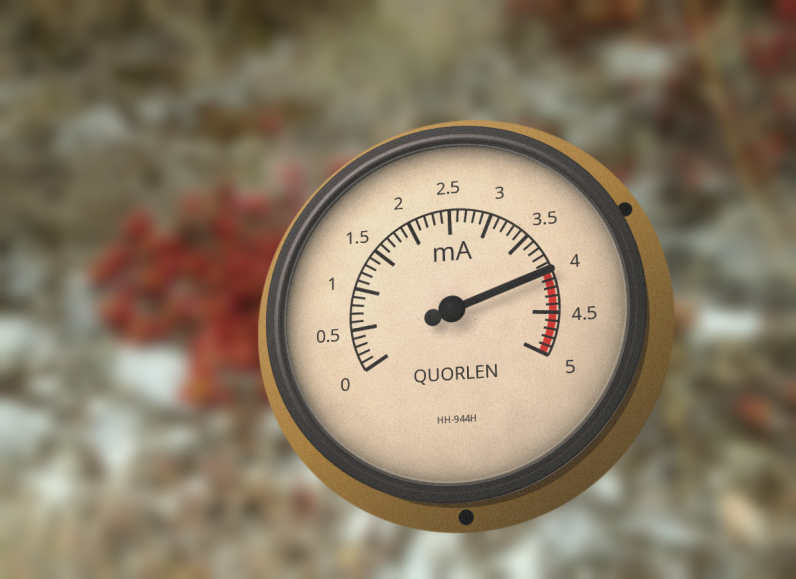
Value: mA 4
